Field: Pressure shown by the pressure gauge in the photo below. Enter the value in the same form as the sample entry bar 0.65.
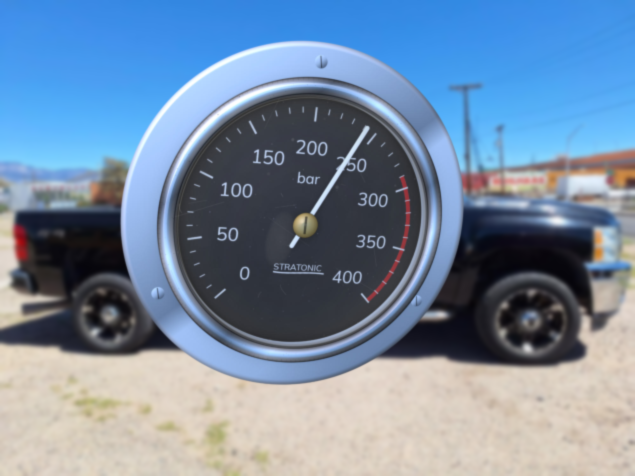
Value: bar 240
